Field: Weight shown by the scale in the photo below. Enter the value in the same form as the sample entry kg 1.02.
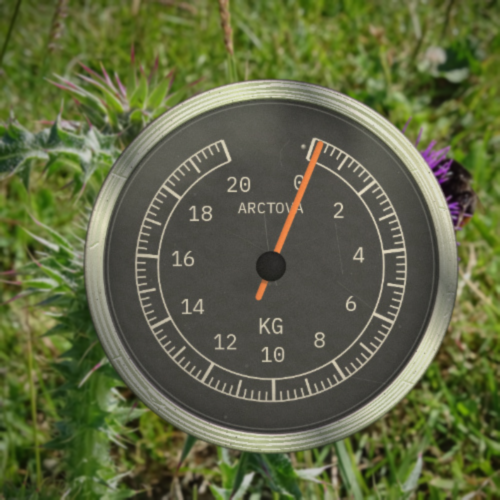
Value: kg 0.2
